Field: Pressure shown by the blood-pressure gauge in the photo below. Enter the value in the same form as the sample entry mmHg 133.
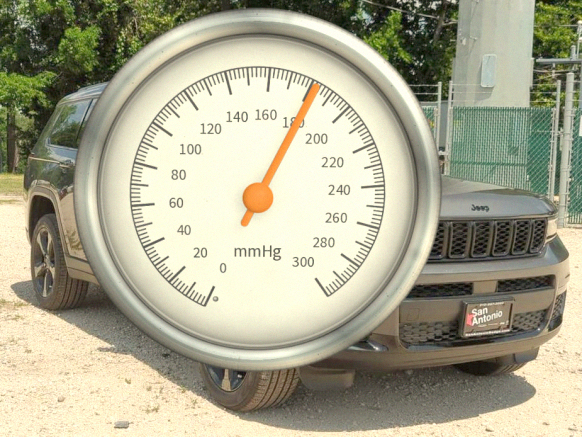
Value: mmHg 182
